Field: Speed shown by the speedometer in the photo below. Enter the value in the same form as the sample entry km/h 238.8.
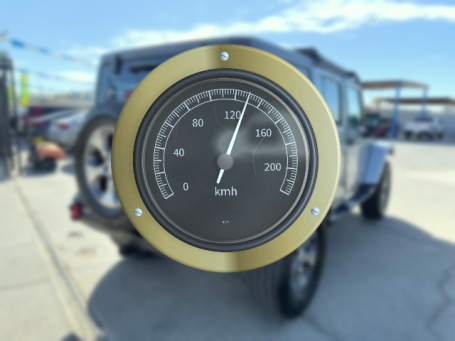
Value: km/h 130
